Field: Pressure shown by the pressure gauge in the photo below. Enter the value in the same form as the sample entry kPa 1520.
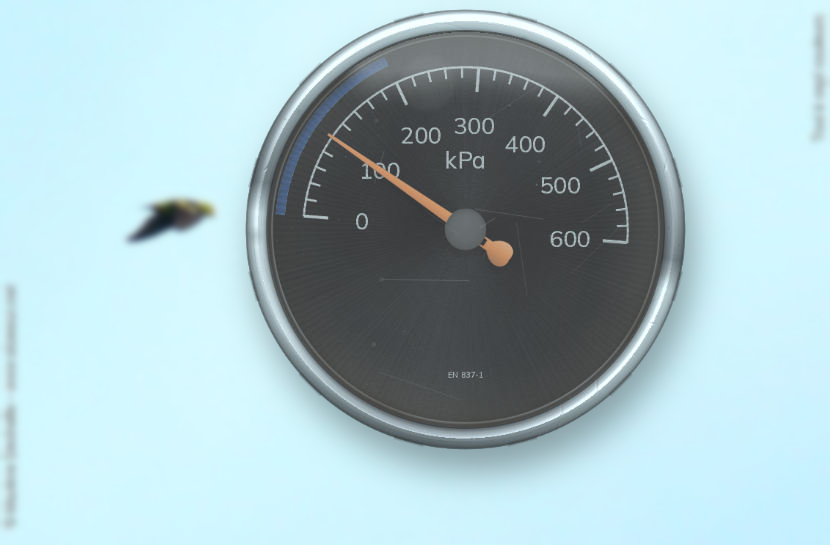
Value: kPa 100
